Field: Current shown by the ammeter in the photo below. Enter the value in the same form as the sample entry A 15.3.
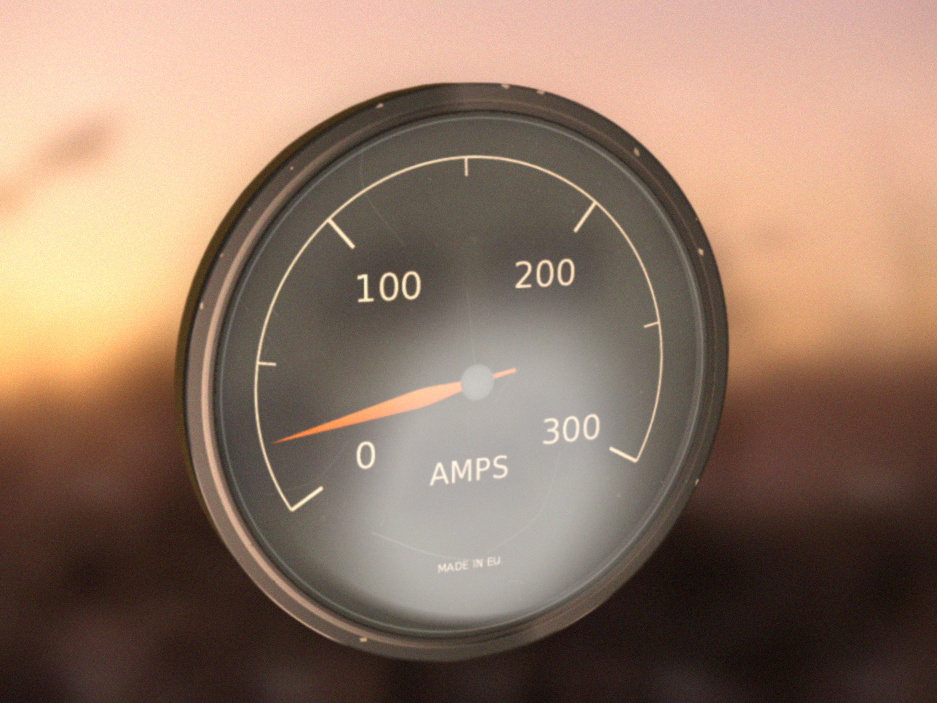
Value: A 25
